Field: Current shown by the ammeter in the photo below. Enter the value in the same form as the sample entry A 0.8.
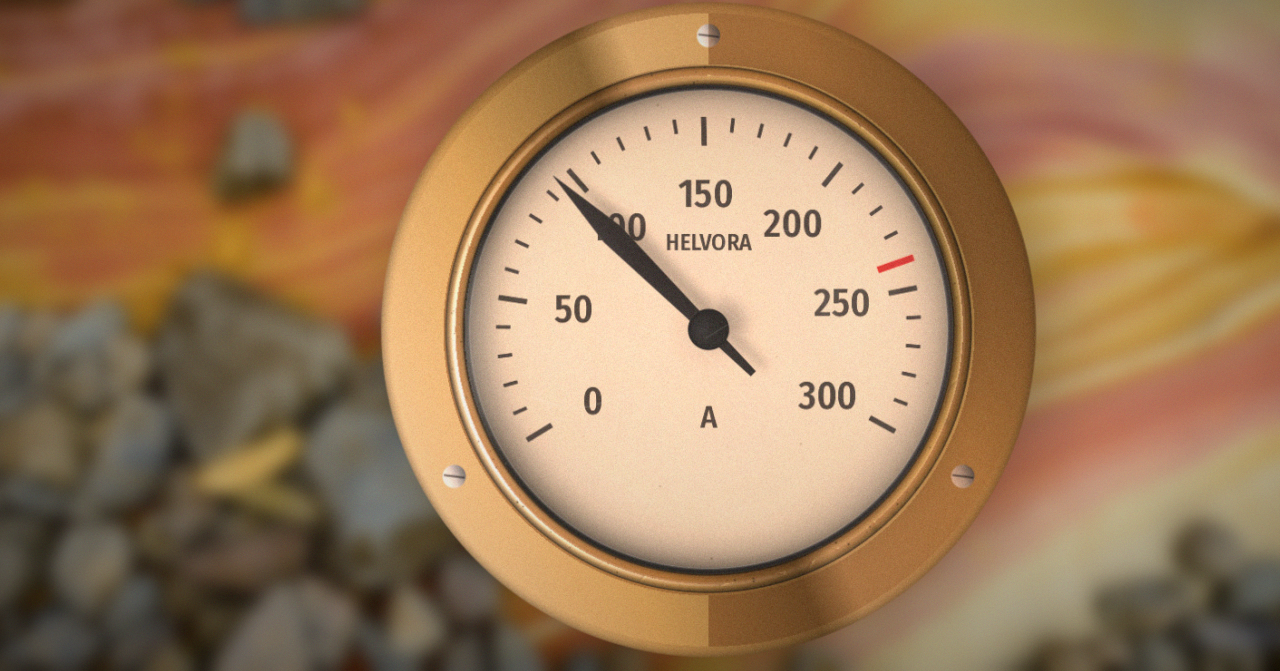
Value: A 95
